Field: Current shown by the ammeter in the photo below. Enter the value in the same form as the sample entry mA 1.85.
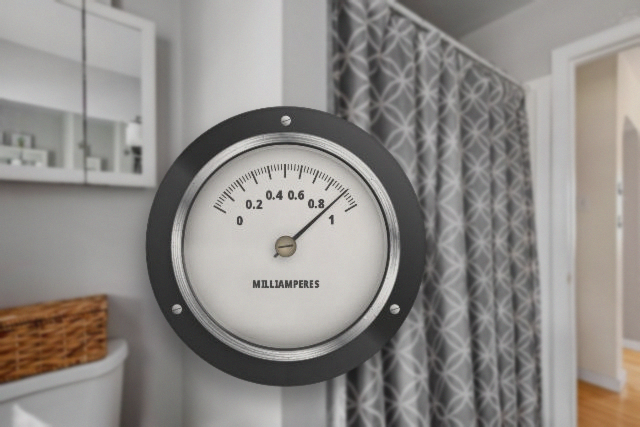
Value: mA 0.9
